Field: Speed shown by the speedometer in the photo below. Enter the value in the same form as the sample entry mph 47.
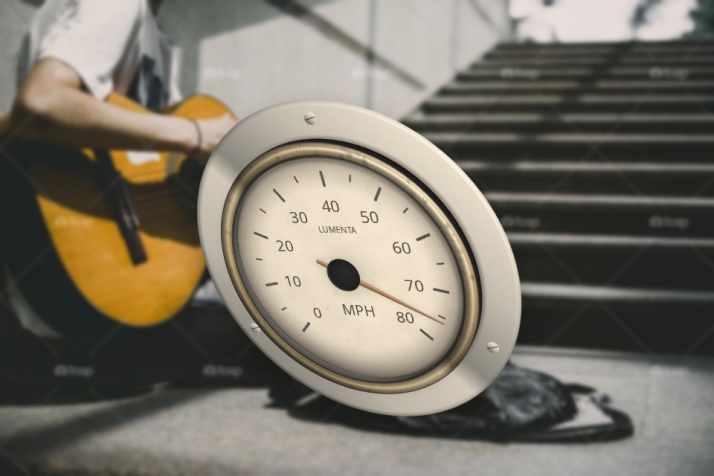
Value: mph 75
